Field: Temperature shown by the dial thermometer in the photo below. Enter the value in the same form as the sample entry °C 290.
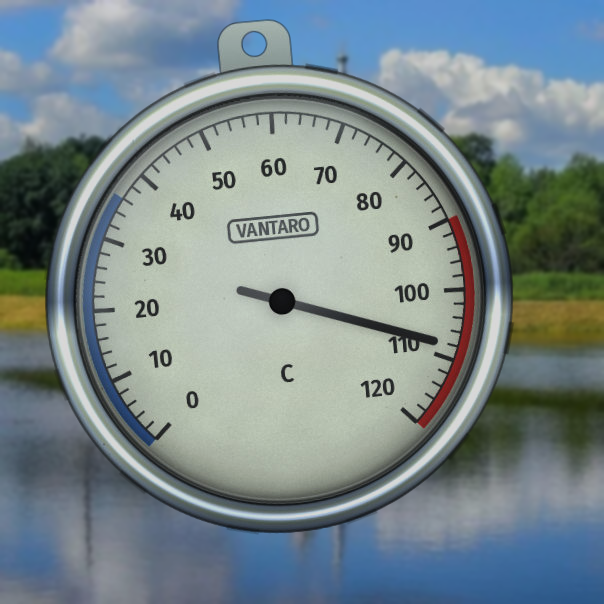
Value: °C 108
